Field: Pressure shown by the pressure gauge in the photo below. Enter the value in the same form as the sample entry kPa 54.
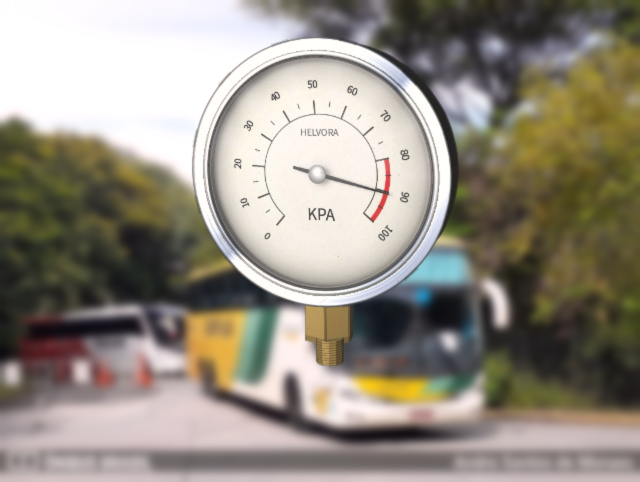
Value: kPa 90
